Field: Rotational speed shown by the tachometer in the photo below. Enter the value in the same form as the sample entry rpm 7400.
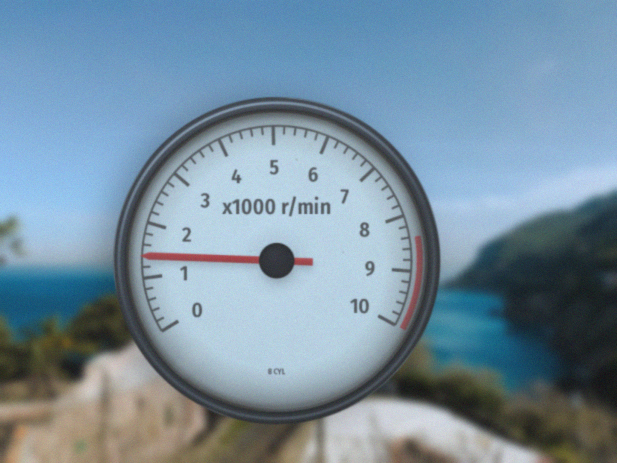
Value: rpm 1400
